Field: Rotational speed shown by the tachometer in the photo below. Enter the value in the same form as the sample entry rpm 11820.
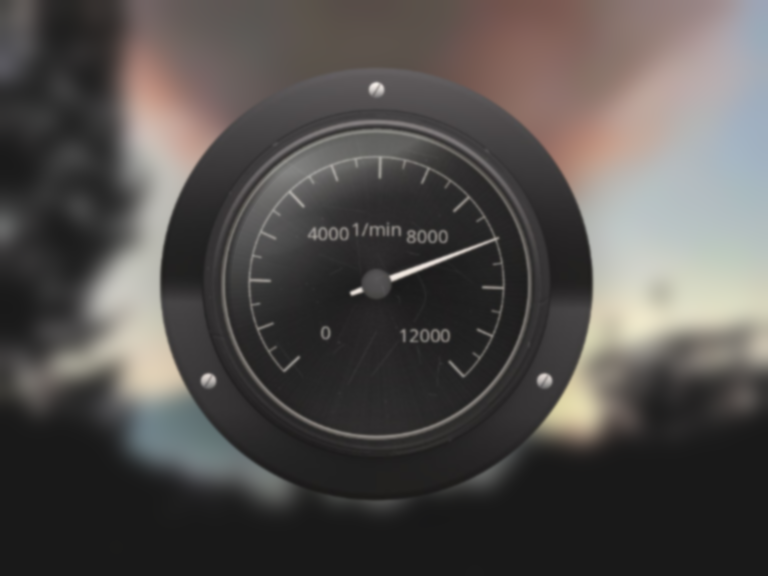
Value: rpm 9000
